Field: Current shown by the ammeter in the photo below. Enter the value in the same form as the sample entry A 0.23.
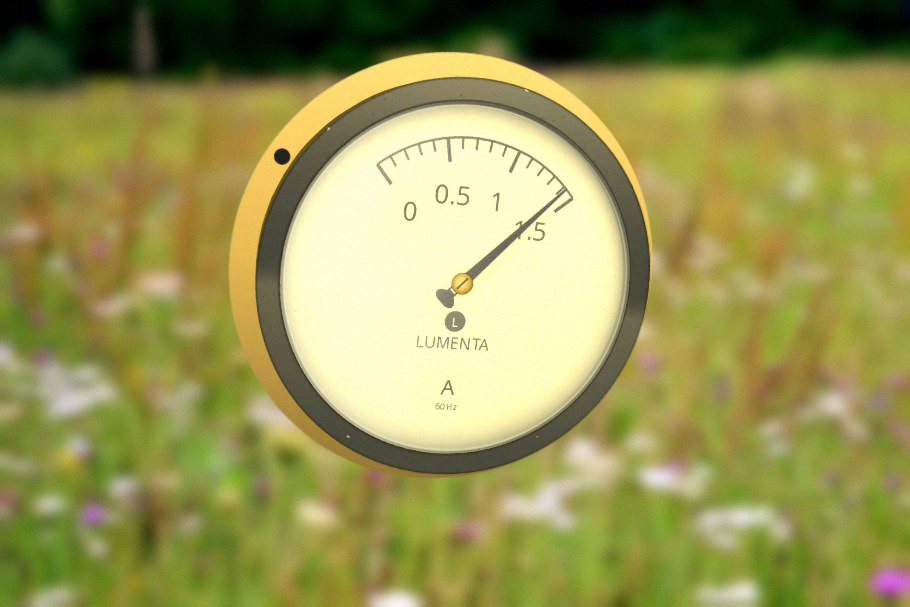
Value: A 1.4
